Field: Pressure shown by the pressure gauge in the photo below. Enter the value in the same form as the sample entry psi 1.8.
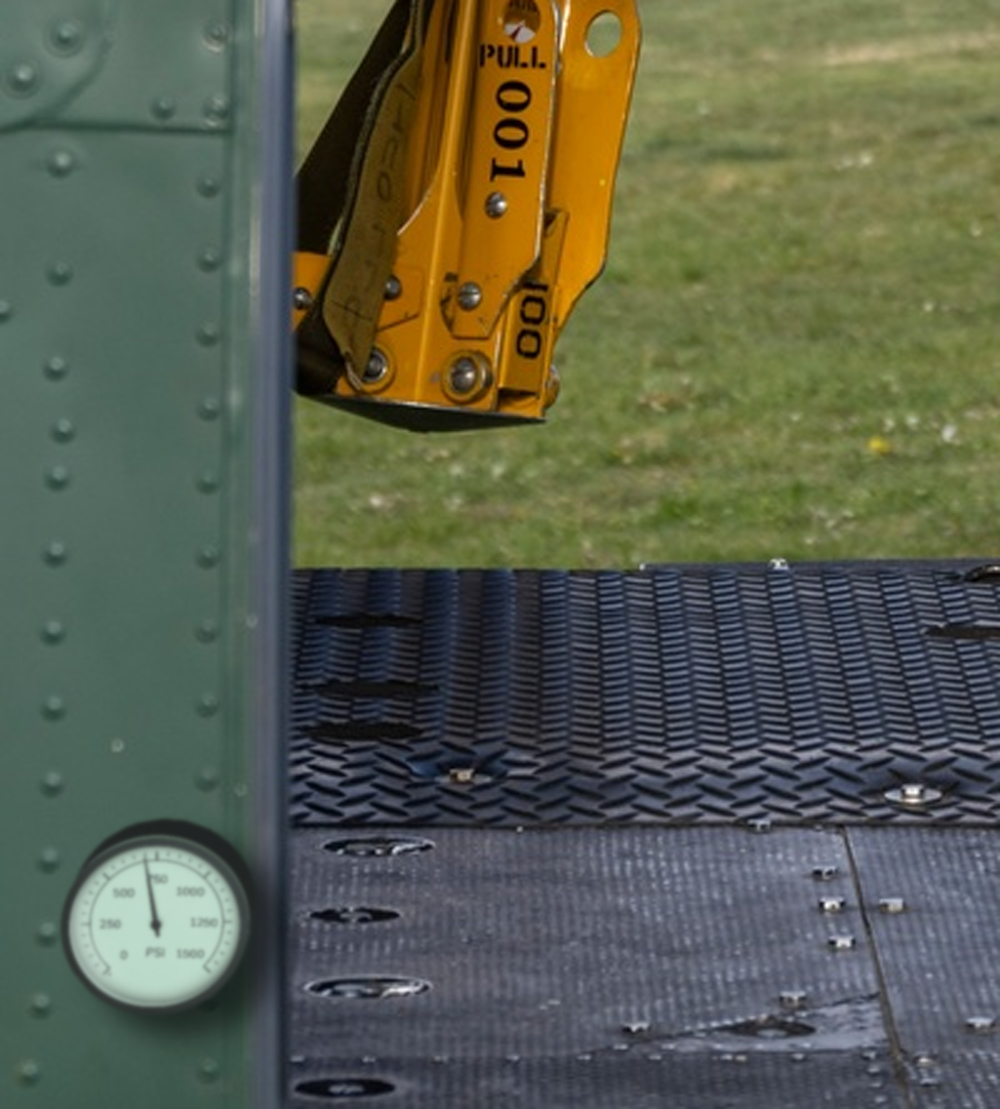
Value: psi 700
